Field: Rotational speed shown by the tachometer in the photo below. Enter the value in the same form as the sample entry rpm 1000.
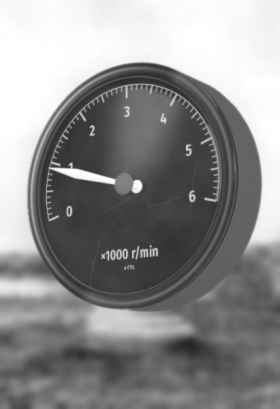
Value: rpm 900
